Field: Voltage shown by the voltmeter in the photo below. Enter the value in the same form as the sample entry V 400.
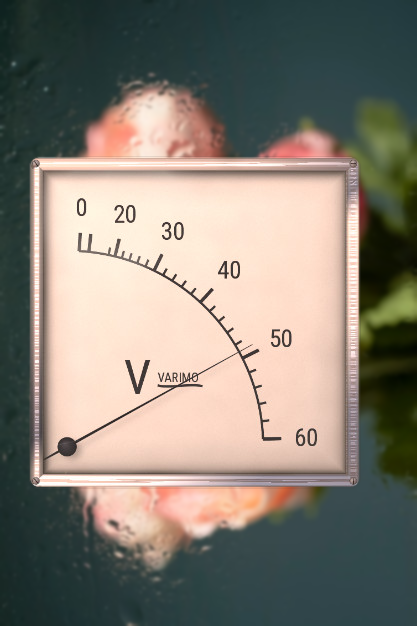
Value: V 49
